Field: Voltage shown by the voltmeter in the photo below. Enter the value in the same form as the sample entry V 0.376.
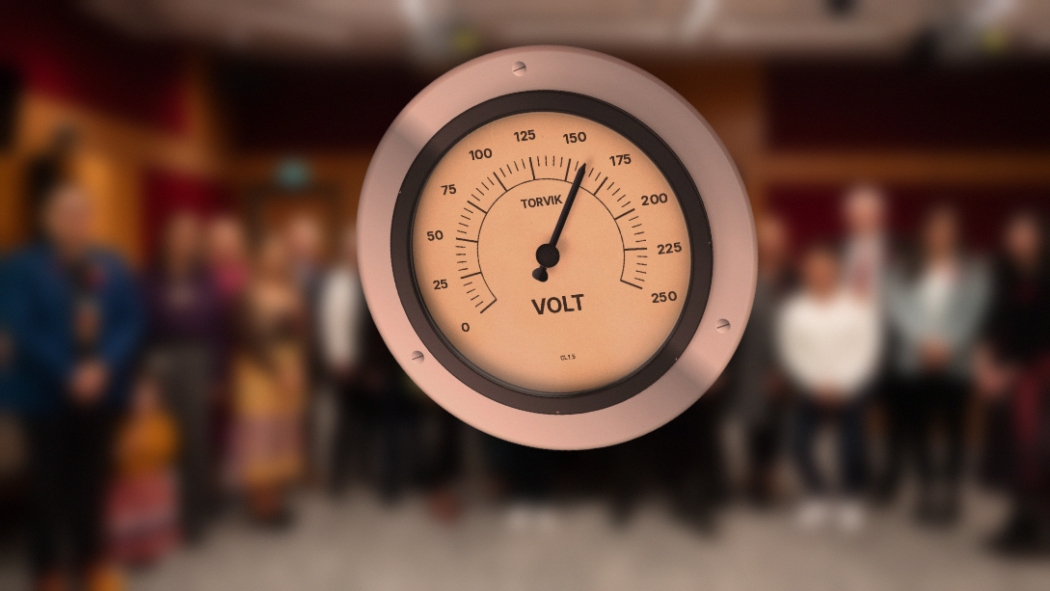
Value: V 160
